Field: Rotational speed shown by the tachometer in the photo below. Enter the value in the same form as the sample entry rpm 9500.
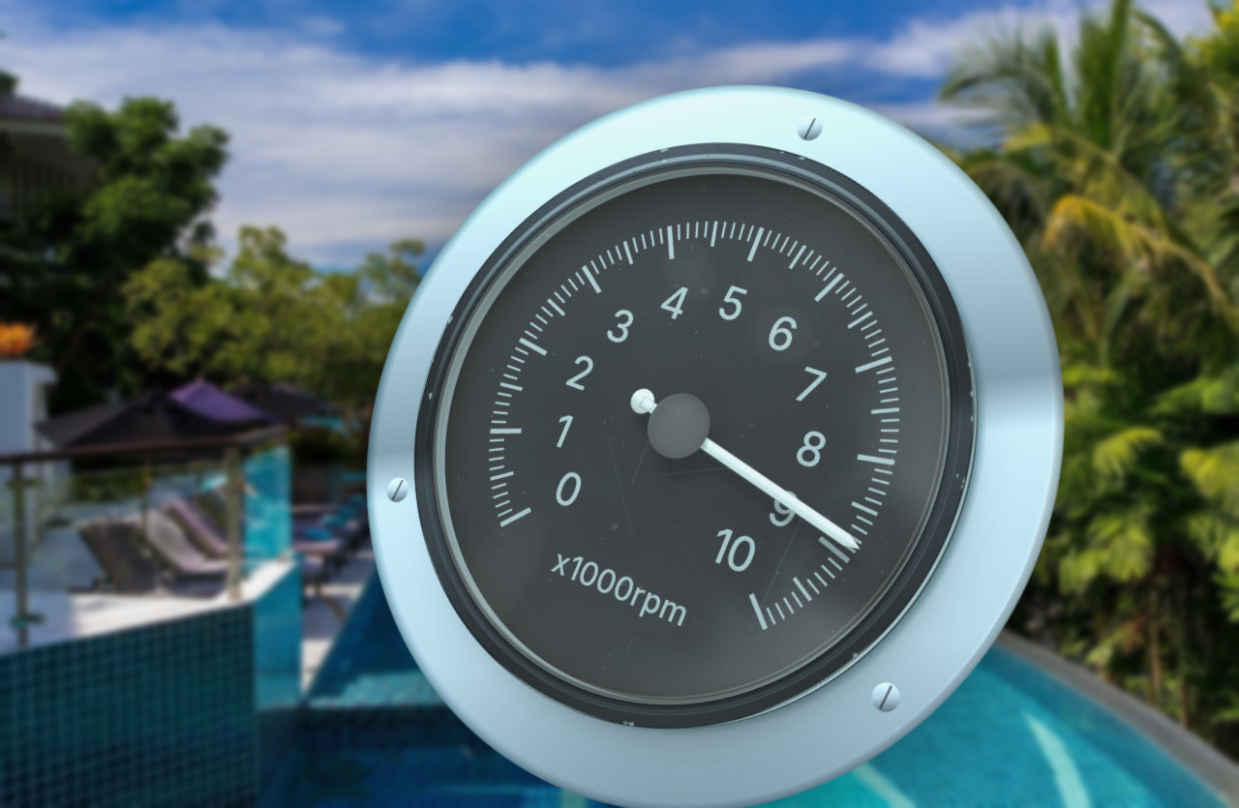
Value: rpm 8850
